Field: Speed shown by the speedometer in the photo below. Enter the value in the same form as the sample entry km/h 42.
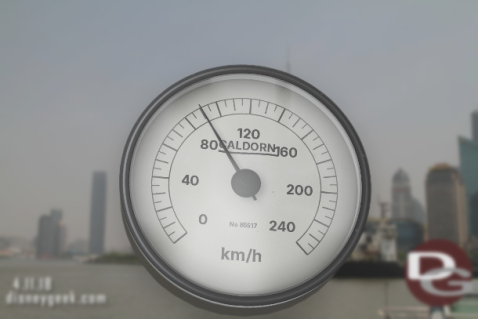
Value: km/h 90
